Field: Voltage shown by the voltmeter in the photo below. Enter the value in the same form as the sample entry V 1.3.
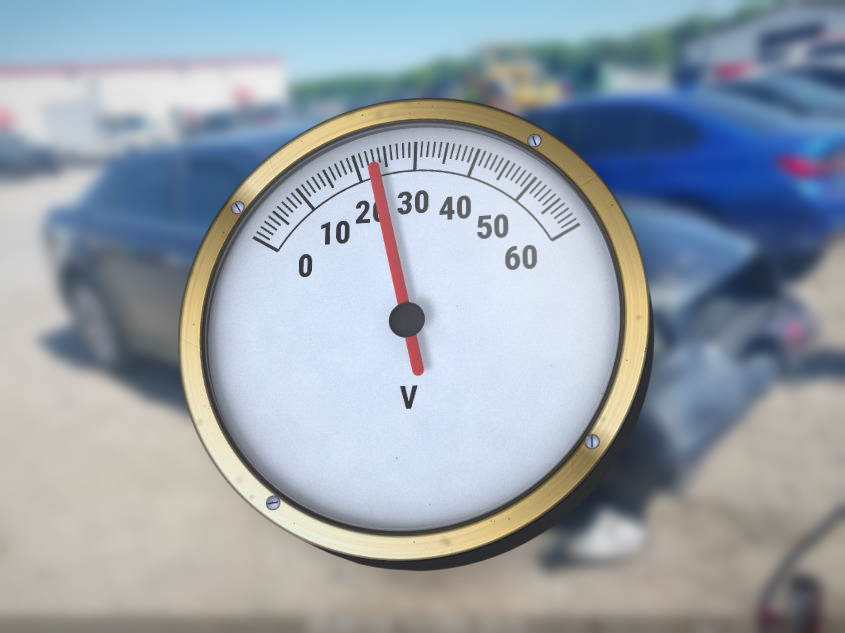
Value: V 23
